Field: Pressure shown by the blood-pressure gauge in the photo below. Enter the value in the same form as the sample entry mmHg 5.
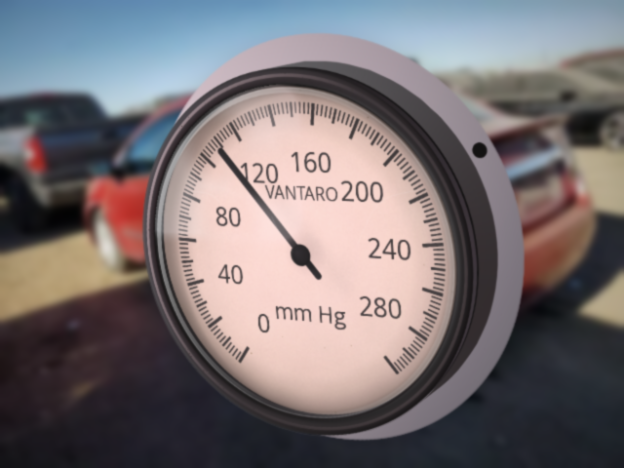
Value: mmHg 110
